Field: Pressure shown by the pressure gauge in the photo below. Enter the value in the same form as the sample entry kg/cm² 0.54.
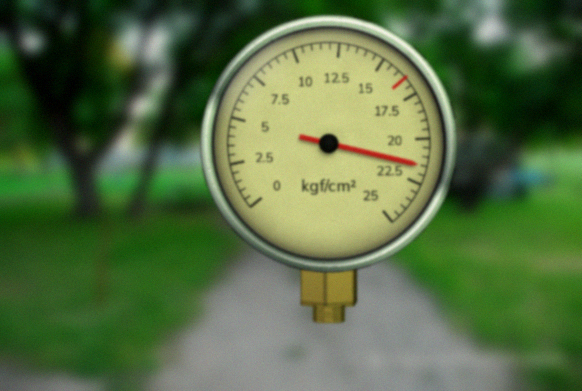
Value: kg/cm² 21.5
